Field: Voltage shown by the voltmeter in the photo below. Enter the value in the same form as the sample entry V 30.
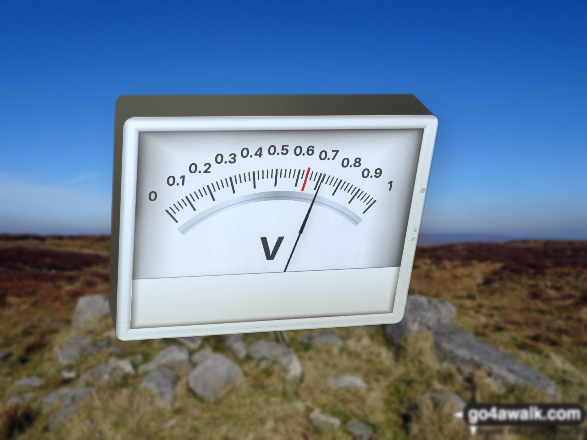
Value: V 0.7
